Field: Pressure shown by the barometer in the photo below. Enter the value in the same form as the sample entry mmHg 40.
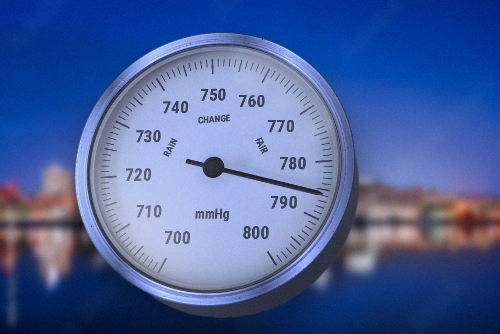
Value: mmHg 786
